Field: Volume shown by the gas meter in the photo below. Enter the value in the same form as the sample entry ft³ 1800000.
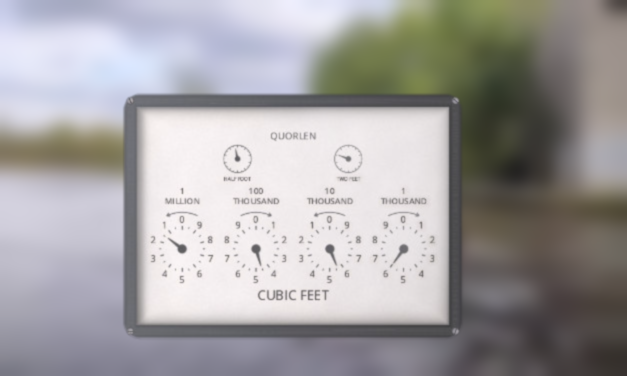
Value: ft³ 145600
